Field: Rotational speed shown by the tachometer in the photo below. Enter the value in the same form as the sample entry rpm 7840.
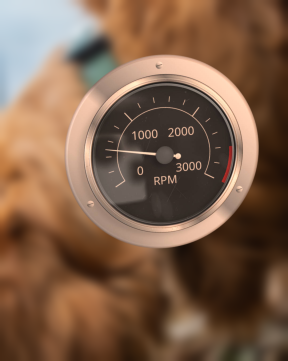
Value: rpm 500
